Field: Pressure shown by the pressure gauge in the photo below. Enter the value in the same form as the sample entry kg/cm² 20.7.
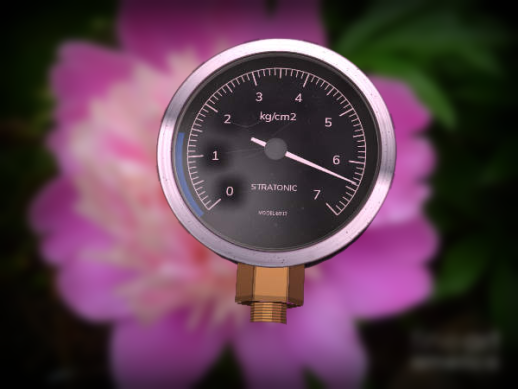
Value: kg/cm² 6.4
